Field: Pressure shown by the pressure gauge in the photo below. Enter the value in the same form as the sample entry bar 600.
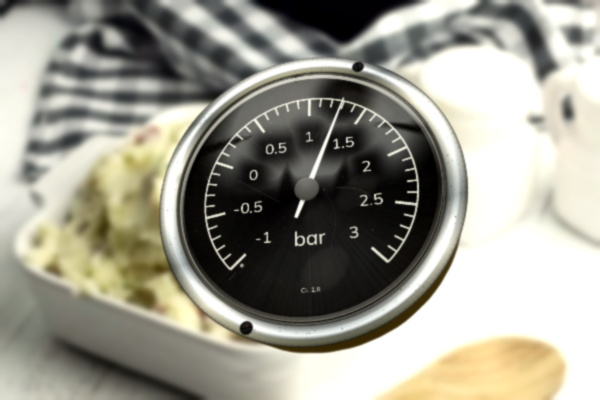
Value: bar 1.3
